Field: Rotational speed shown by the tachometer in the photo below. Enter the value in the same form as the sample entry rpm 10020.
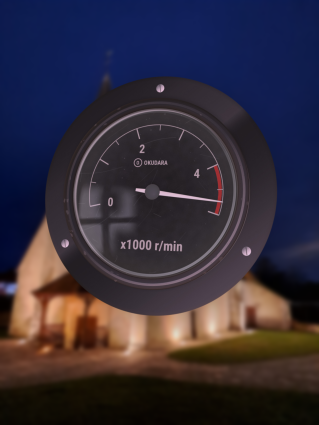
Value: rpm 4750
